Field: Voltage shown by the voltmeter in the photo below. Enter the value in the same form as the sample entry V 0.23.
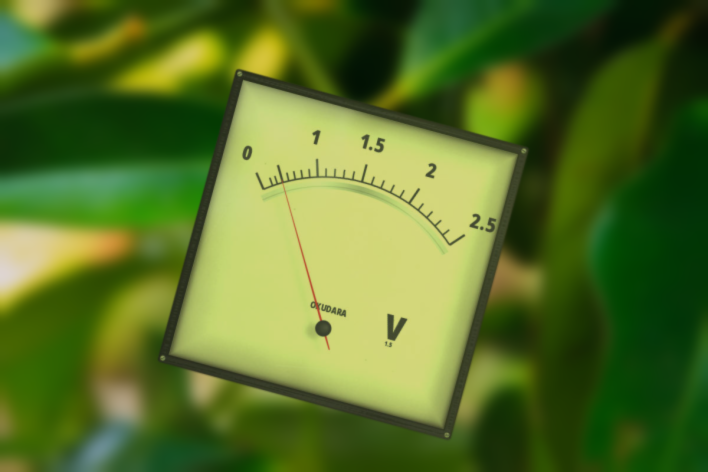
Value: V 0.5
